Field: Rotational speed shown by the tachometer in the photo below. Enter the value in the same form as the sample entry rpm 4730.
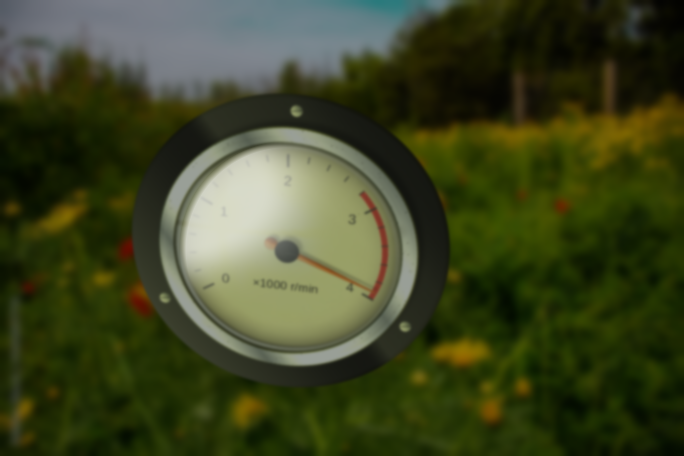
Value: rpm 3900
